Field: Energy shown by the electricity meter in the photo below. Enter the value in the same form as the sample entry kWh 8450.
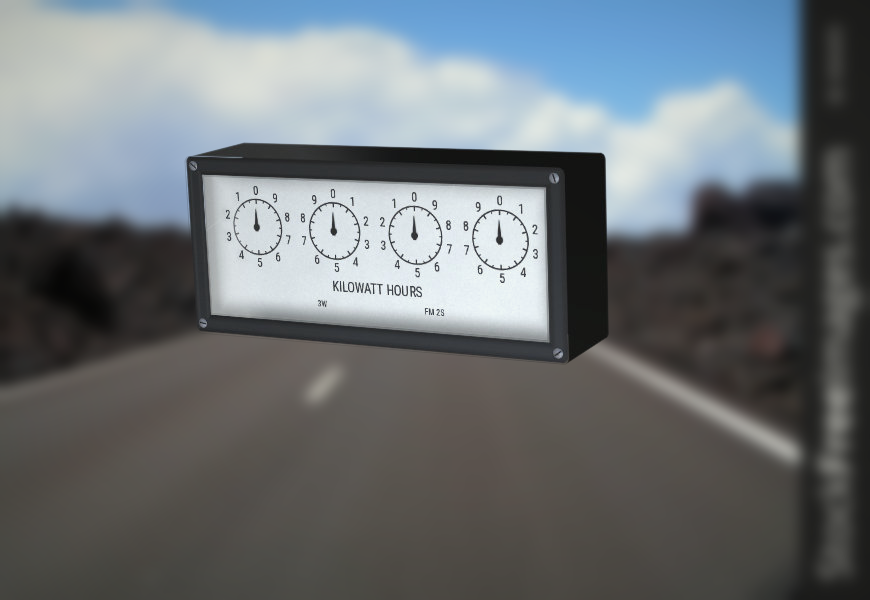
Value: kWh 0
